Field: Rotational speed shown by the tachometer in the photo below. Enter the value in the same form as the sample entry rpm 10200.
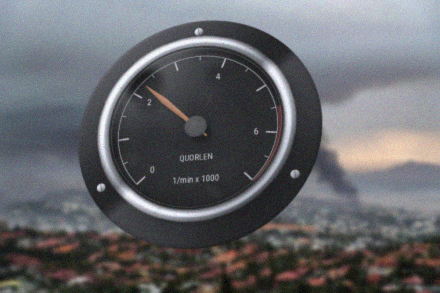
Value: rpm 2250
